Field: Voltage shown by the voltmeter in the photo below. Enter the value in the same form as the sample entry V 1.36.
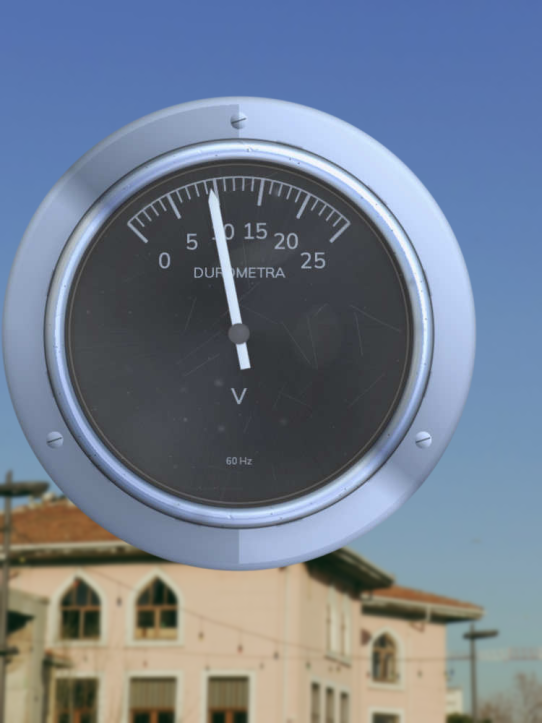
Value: V 9.5
